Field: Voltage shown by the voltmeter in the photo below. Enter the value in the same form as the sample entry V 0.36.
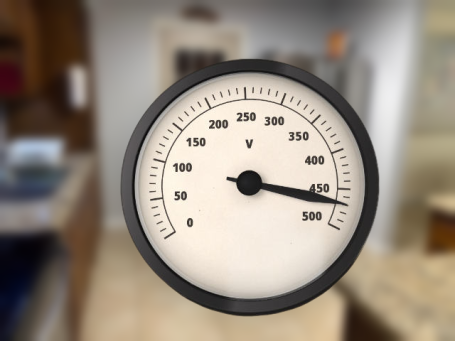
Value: V 470
